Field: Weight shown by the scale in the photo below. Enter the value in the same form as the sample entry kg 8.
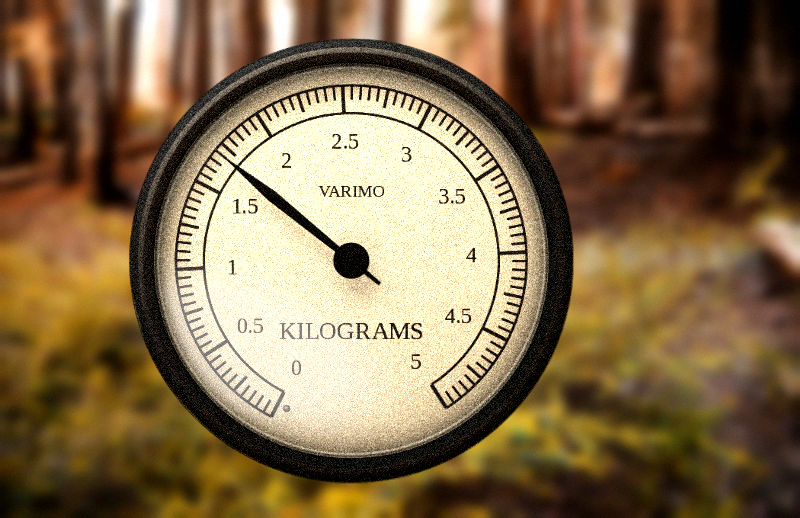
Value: kg 1.7
